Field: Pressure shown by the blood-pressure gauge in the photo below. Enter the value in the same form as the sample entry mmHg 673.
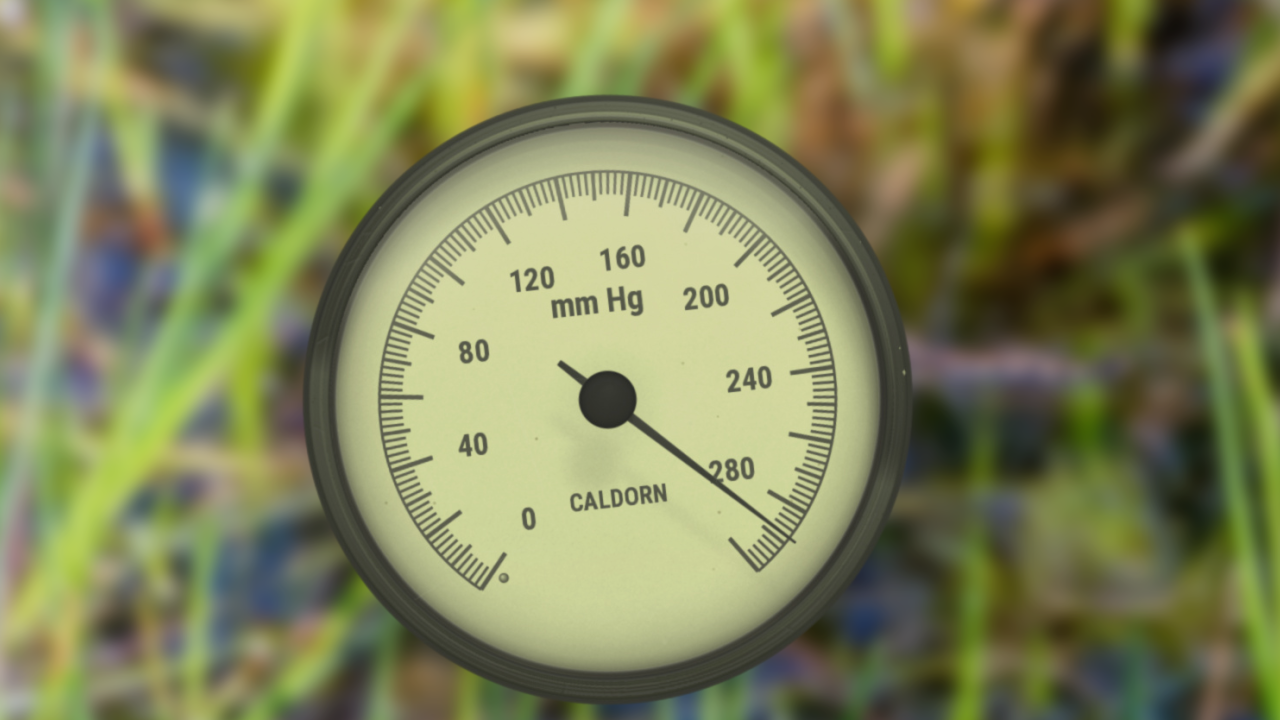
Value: mmHg 288
